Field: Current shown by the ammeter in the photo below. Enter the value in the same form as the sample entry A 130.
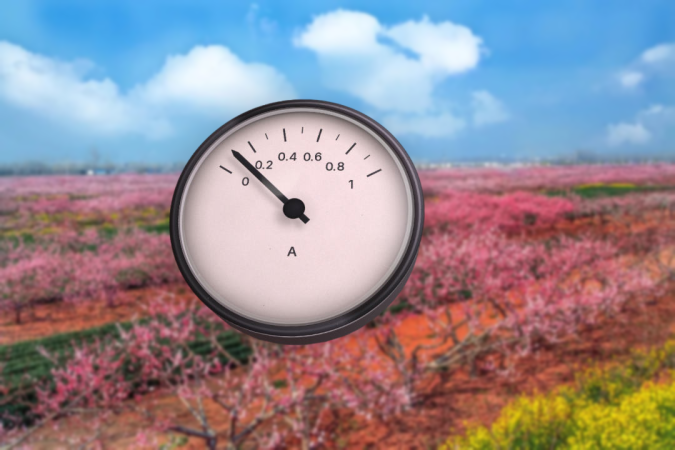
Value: A 0.1
